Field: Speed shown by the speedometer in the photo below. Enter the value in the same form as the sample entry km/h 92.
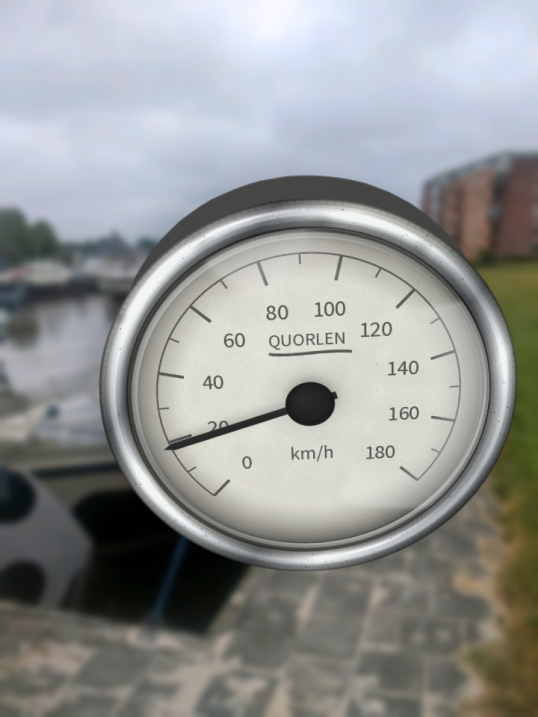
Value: km/h 20
